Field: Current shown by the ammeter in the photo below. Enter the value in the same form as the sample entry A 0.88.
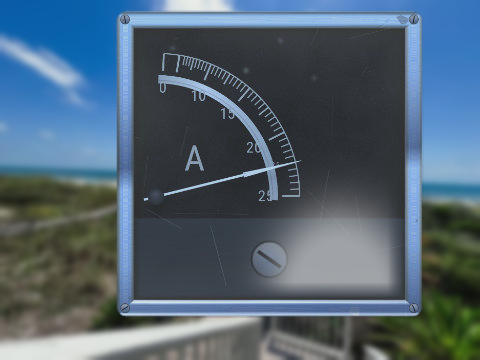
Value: A 22.5
